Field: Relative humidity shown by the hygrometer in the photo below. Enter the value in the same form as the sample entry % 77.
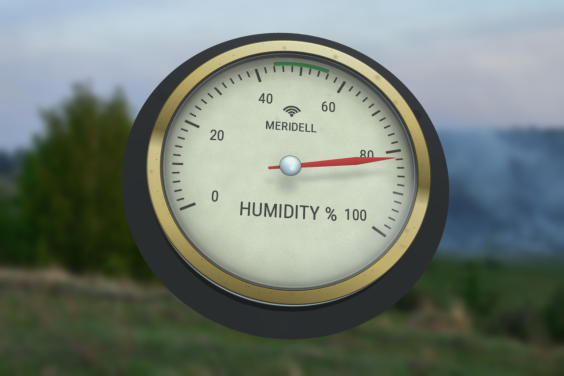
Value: % 82
